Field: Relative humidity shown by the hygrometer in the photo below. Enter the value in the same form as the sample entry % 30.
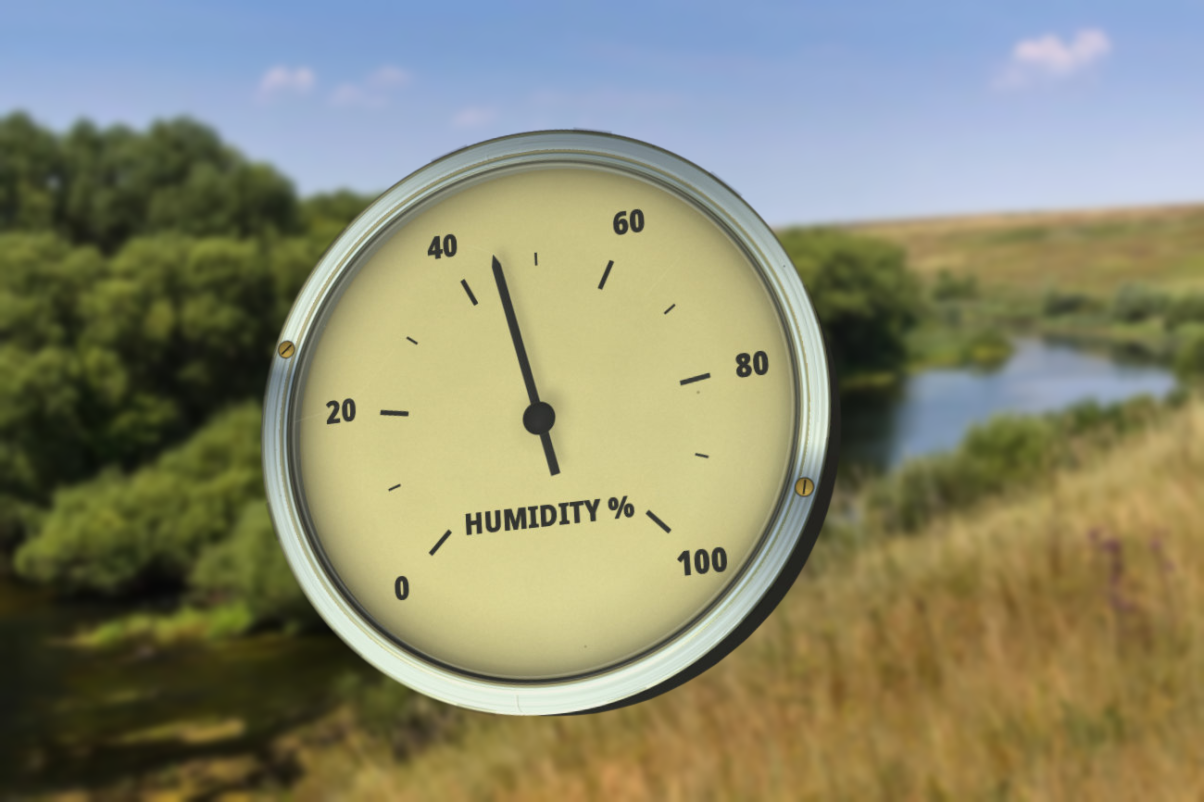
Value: % 45
